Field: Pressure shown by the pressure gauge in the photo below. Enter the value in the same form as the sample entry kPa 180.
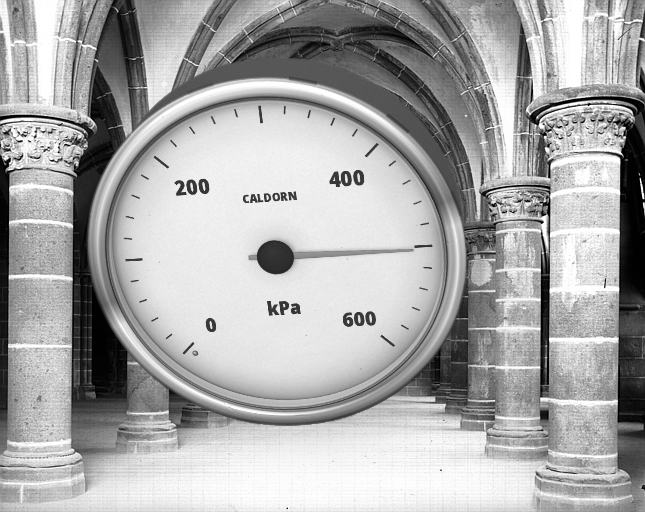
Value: kPa 500
